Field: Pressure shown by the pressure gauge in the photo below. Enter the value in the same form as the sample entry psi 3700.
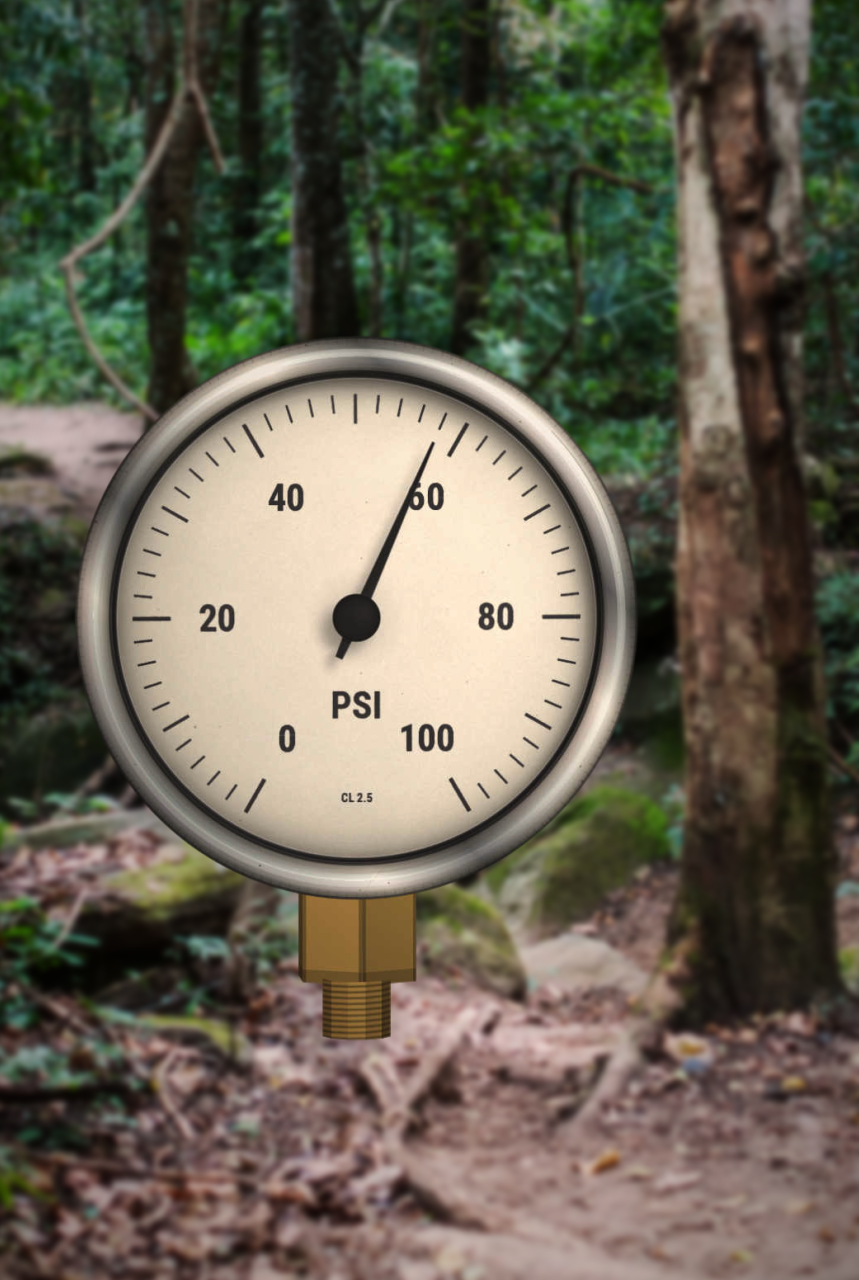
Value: psi 58
